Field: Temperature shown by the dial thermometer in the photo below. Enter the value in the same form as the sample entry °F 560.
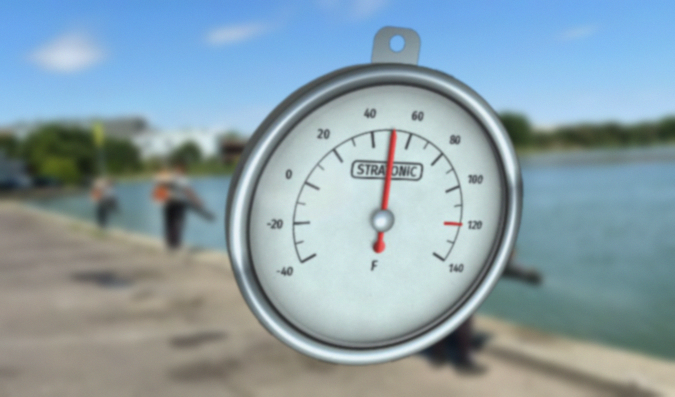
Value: °F 50
